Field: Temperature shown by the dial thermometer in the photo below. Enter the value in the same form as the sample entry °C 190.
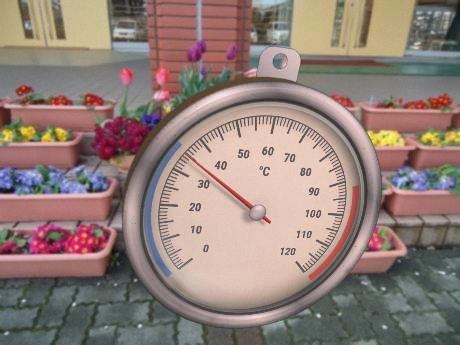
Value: °C 35
